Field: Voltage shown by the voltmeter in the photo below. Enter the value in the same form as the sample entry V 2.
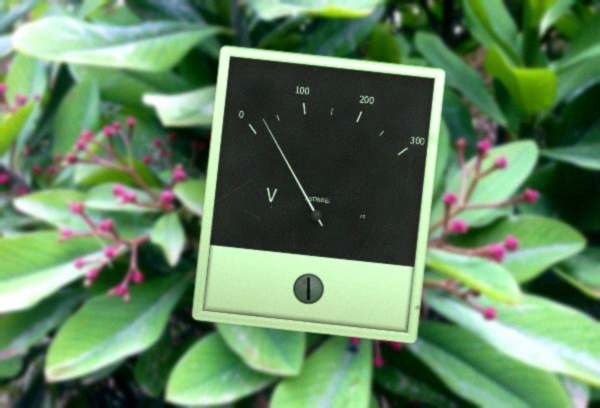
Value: V 25
